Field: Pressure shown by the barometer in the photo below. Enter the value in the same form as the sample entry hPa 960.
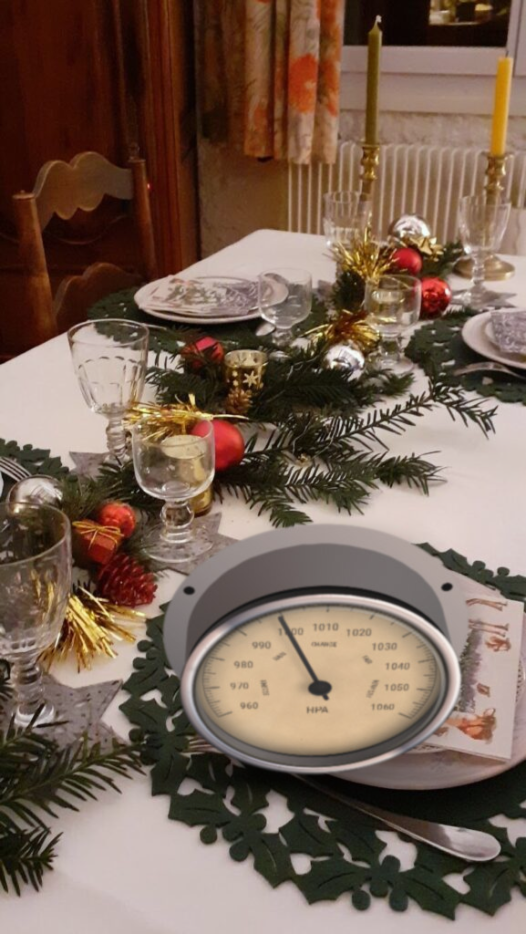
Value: hPa 1000
